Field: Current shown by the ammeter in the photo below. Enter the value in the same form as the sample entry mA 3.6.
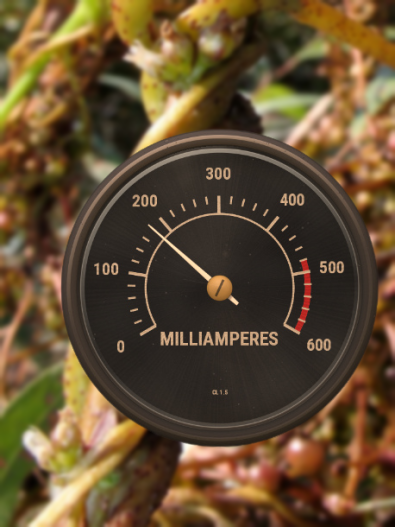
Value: mA 180
